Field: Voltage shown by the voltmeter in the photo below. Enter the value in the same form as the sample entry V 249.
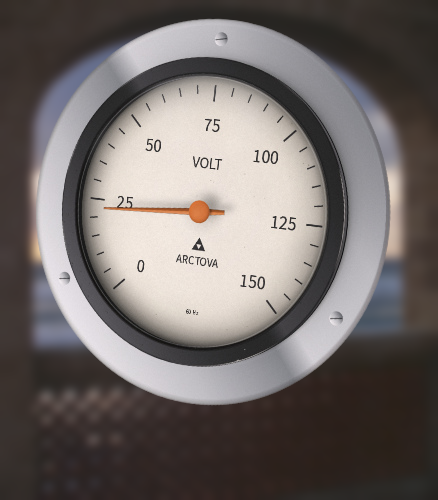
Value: V 22.5
